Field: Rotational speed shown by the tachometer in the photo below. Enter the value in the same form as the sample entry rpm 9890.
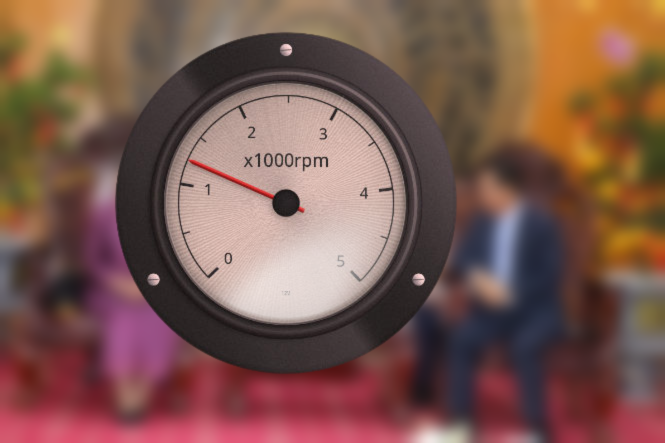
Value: rpm 1250
